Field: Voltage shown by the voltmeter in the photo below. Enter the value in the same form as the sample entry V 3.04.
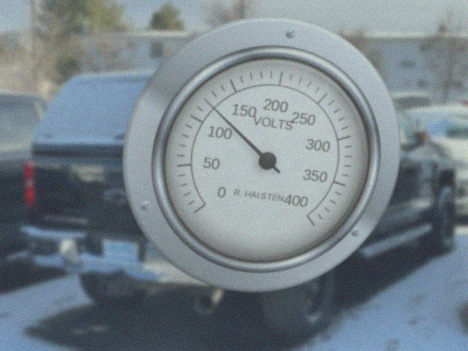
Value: V 120
